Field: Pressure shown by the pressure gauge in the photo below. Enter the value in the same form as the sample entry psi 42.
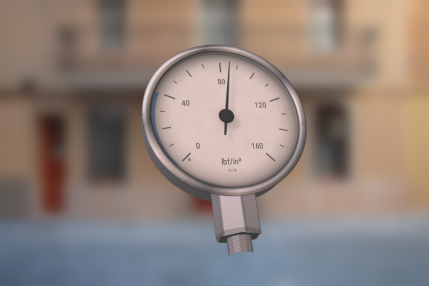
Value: psi 85
